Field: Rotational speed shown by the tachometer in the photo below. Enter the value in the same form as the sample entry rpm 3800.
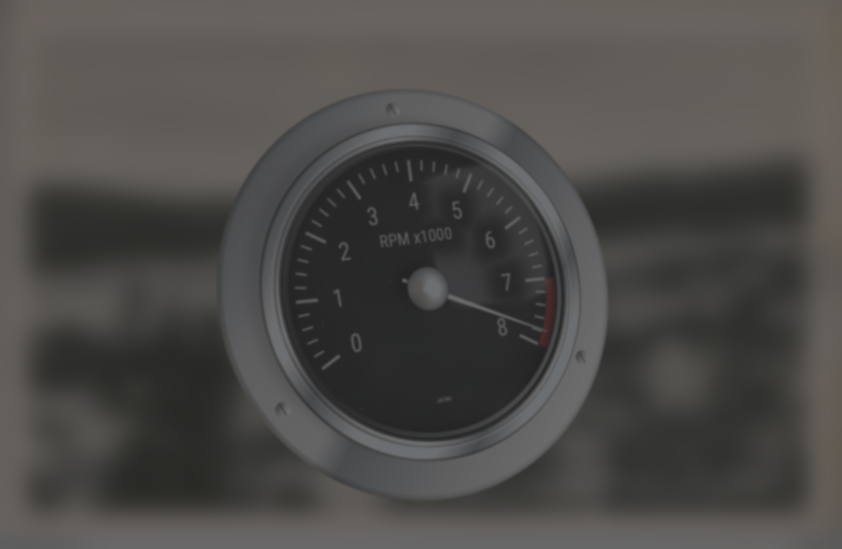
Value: rpm 7800
